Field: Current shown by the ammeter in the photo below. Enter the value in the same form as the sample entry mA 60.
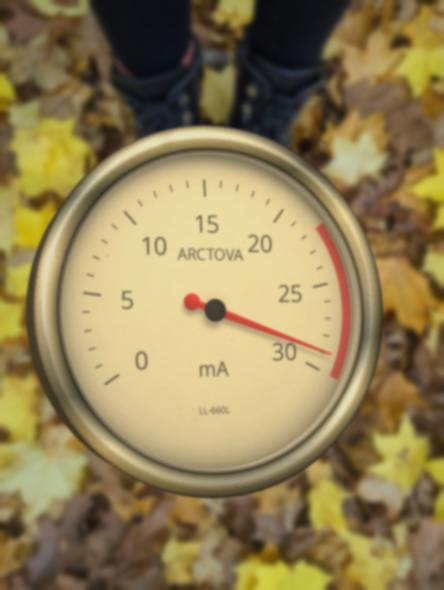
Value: mA 29
